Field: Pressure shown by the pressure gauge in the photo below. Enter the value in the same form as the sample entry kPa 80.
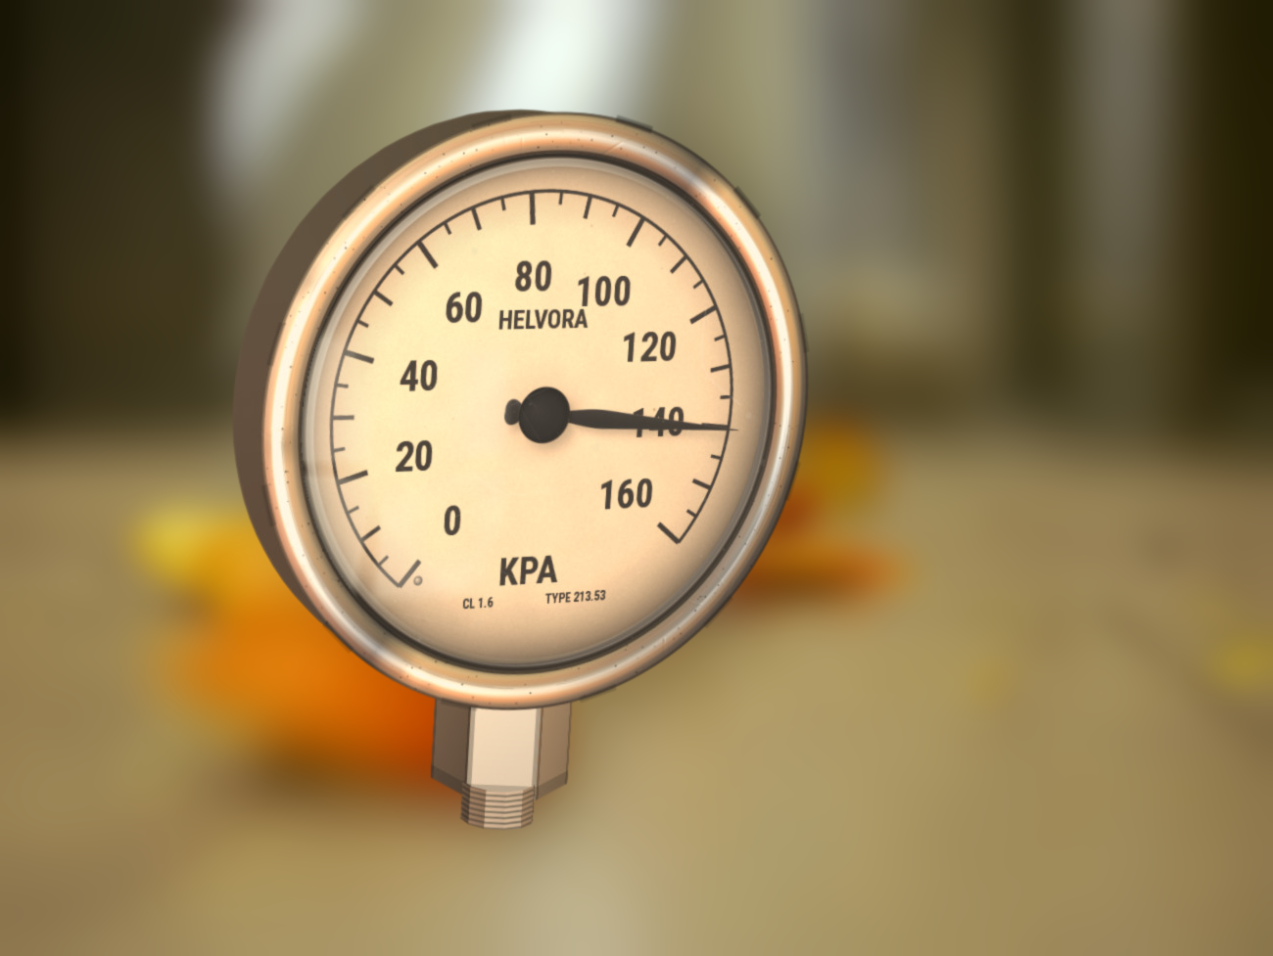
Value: kPa 140
